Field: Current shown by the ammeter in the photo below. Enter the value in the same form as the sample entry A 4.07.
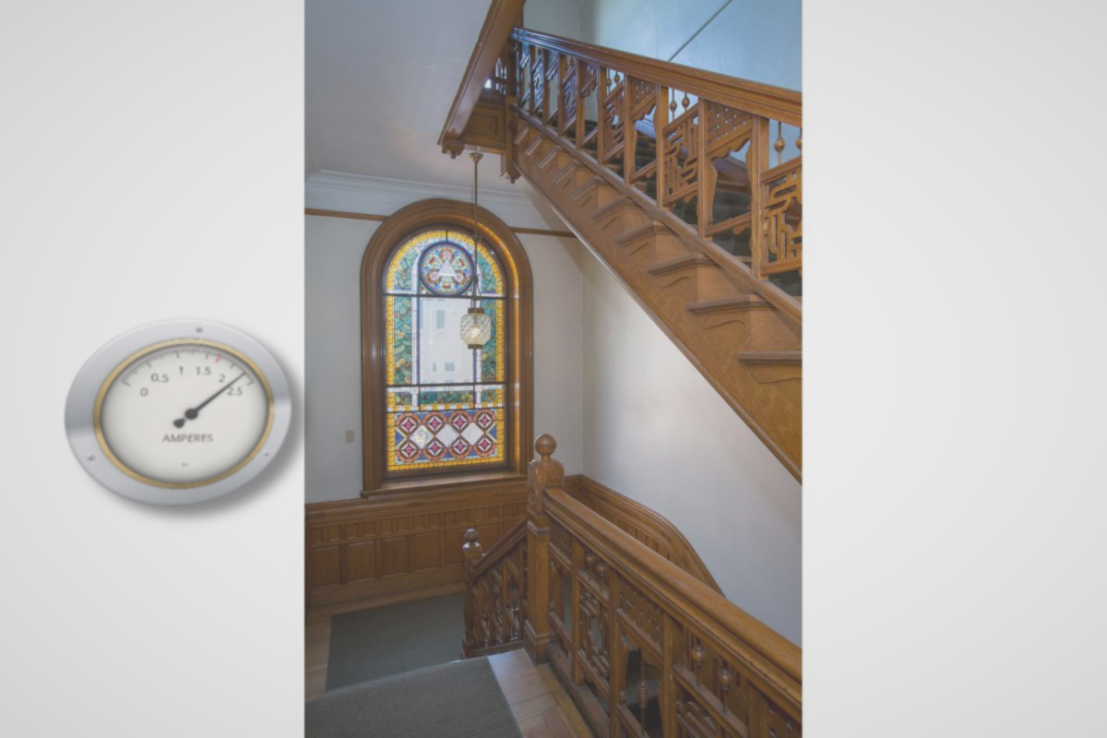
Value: A 2.25
